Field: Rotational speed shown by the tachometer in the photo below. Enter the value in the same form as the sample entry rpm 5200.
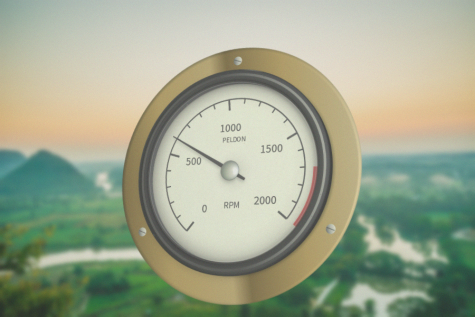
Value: rpm 600
